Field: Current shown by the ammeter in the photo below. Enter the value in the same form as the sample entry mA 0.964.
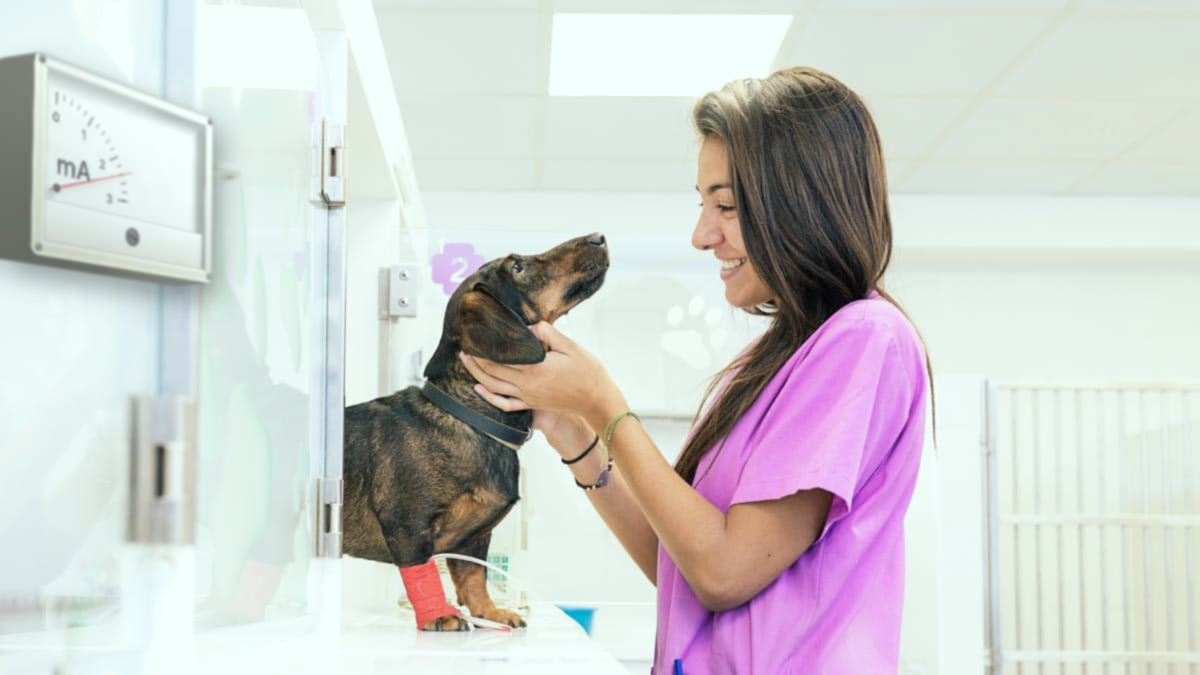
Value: mA 2.4
